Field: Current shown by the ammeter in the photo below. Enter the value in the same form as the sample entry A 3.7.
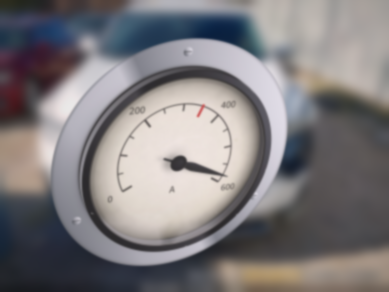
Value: A 575
